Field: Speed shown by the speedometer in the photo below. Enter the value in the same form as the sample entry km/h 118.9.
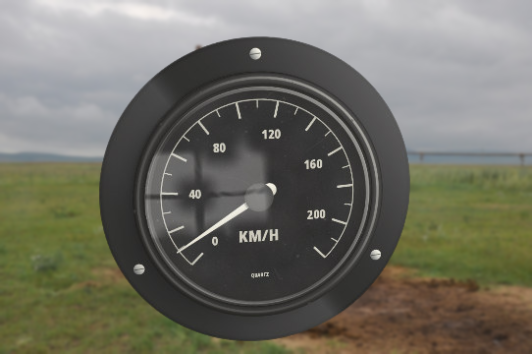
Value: km/h 10
